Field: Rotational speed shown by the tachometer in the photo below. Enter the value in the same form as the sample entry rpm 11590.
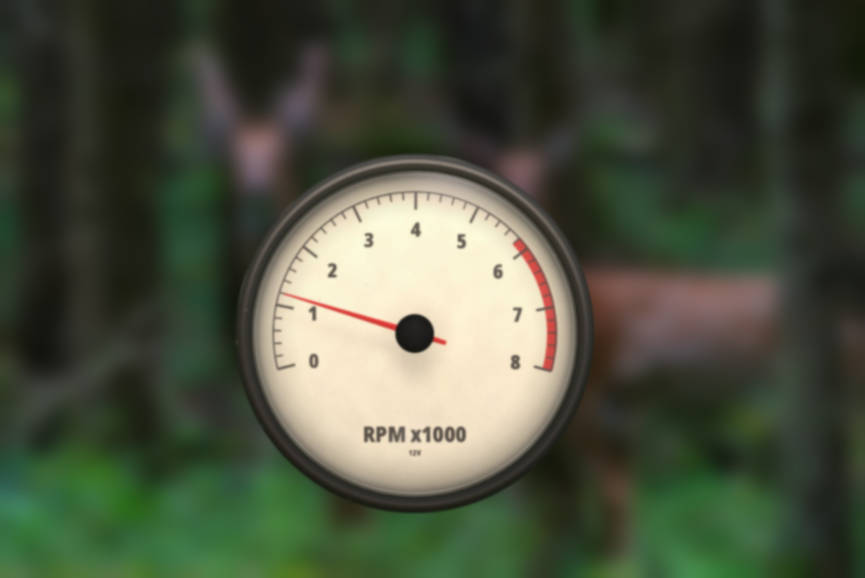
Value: rpm 1200
